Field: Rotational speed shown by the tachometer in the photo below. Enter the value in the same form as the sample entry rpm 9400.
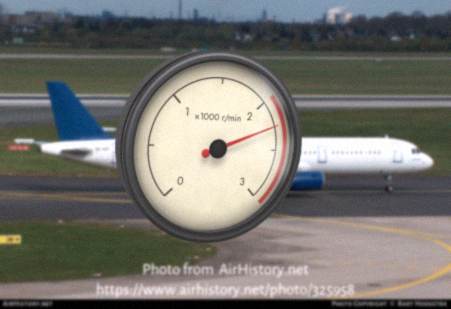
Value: rpm 2250
